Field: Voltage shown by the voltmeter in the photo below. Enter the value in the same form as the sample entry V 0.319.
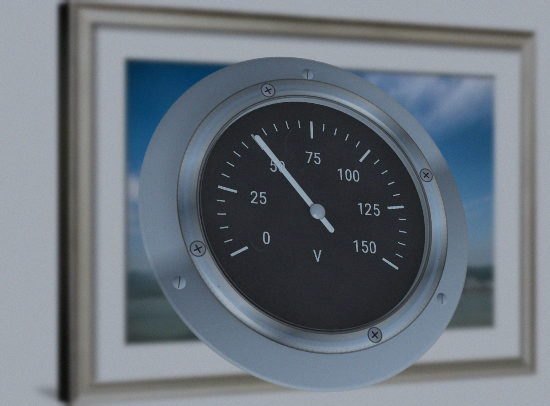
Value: V 50
